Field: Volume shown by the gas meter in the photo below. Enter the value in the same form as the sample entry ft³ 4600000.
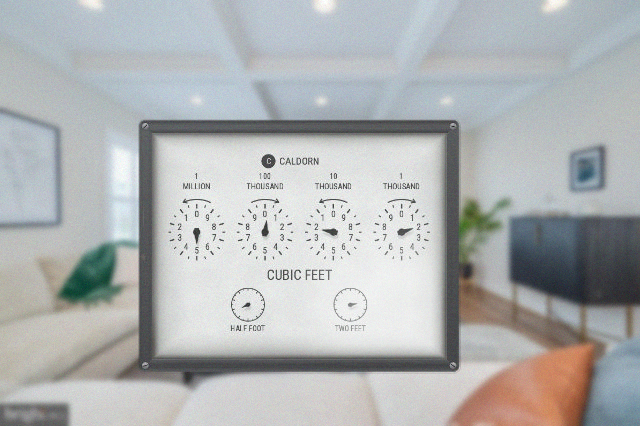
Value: ft³ 502200
